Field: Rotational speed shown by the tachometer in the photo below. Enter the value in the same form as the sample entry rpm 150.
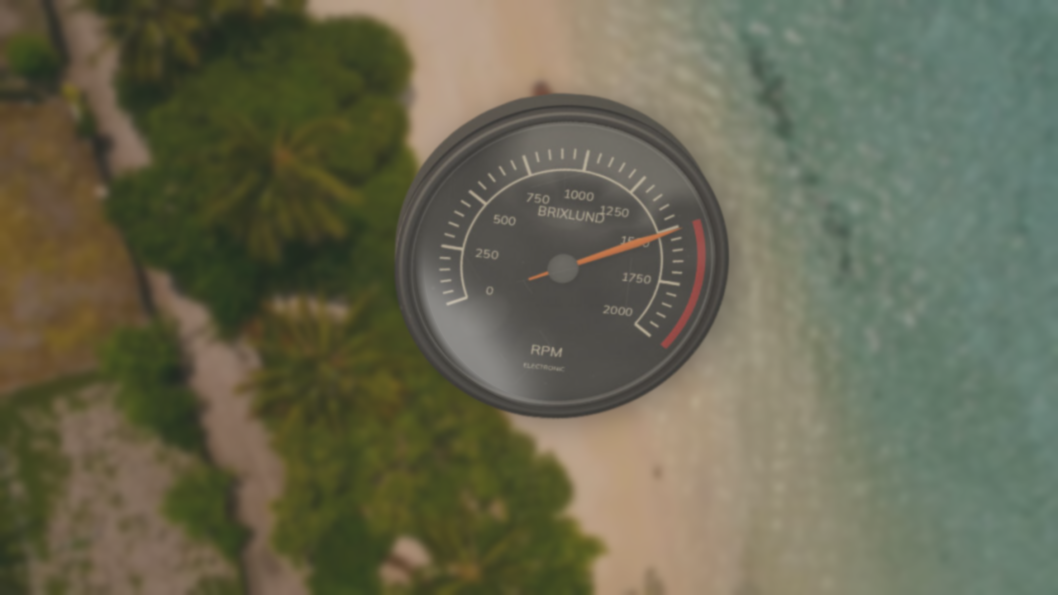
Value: rpm 1500
